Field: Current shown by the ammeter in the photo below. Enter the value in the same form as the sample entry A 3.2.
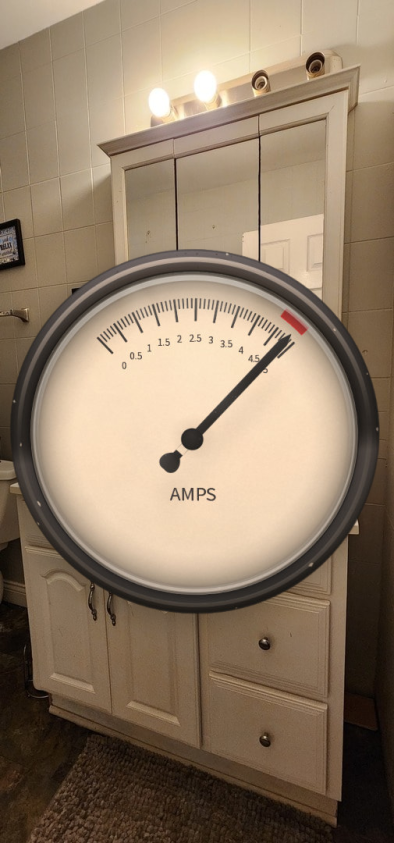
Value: A 4.8
